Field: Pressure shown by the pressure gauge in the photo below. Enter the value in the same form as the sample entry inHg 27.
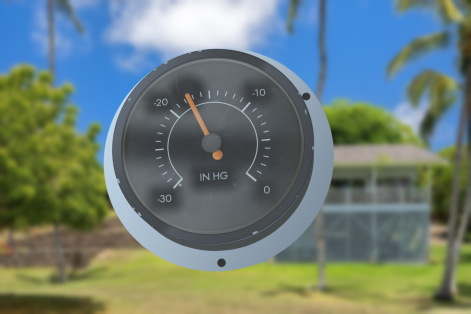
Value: inHg -17.5
